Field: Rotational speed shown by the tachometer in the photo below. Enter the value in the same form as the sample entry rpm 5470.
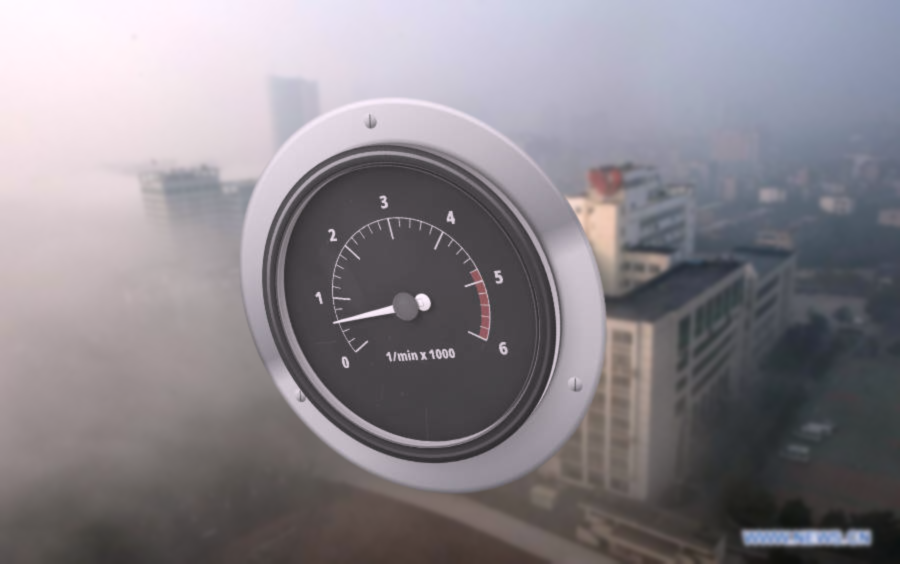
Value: rpm 600
